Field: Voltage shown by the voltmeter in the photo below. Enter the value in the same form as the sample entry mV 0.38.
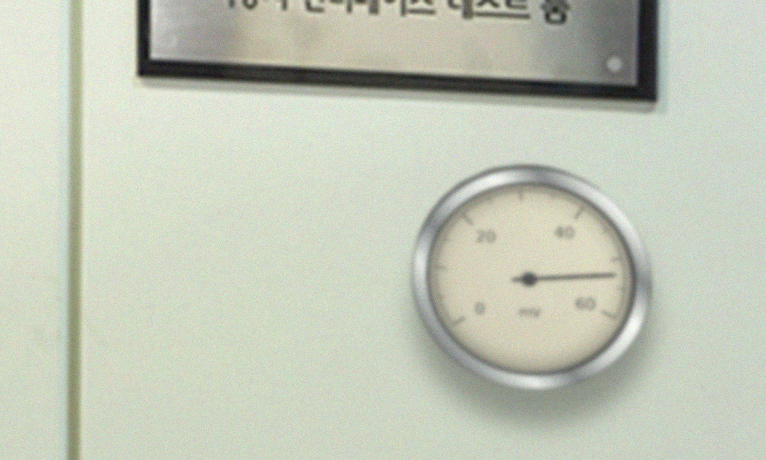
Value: mV 52.5
